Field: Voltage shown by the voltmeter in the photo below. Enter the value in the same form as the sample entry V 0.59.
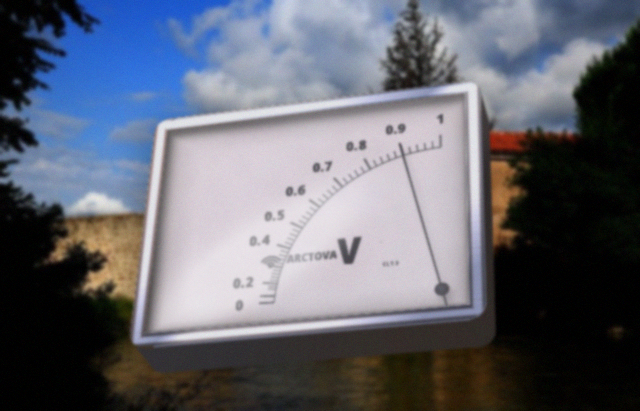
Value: V 0.9
